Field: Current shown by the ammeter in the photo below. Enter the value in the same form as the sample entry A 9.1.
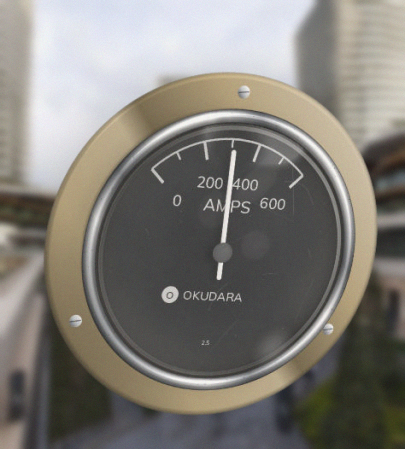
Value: A 300
